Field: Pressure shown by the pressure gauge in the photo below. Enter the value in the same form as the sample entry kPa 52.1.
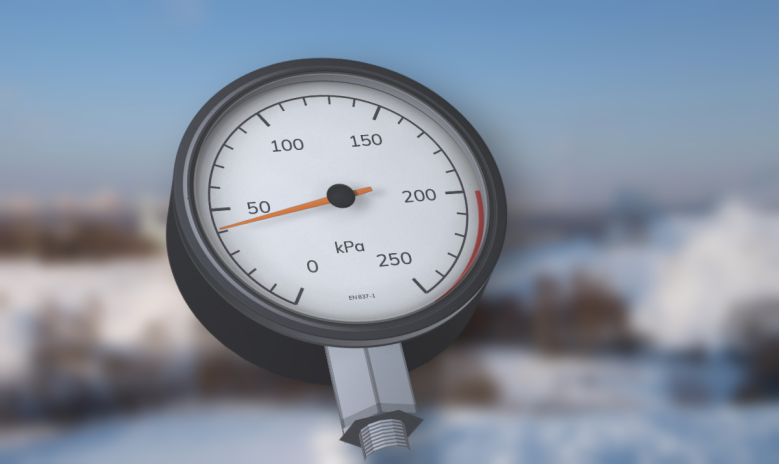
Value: kPa 40
